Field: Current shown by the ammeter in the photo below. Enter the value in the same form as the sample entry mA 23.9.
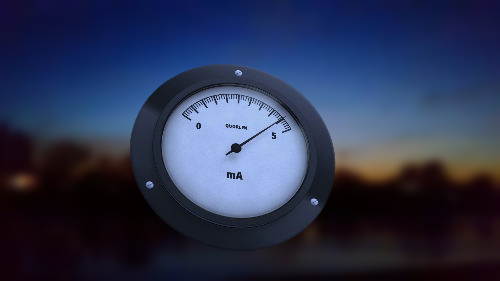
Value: mA 4.5
